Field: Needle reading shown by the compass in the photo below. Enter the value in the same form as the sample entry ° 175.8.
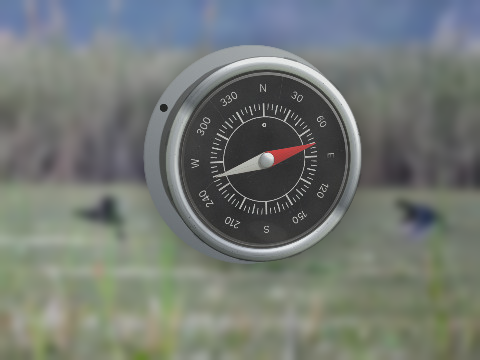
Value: ° 75
